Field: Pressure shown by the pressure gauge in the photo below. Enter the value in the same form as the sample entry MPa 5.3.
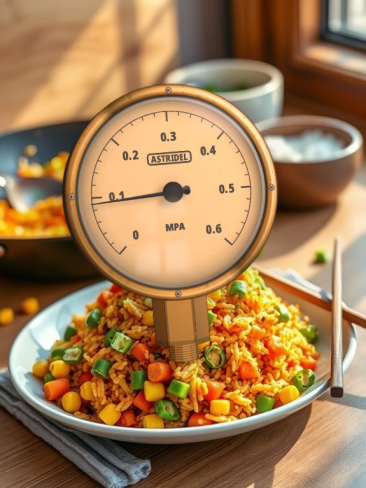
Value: MPa 0.09
